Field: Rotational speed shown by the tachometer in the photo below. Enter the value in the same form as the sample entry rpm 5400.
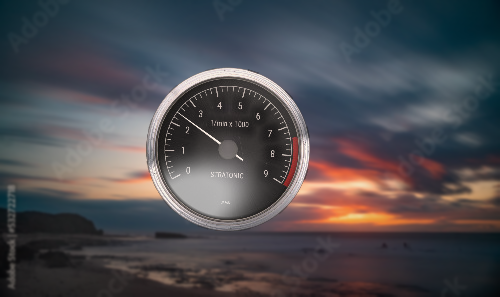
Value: rpm 2400
